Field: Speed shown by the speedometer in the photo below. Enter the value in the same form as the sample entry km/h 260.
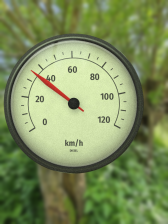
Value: km/h 35
